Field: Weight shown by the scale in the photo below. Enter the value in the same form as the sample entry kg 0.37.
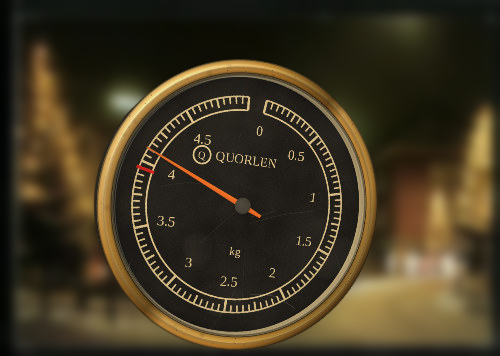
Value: kg 4.1
